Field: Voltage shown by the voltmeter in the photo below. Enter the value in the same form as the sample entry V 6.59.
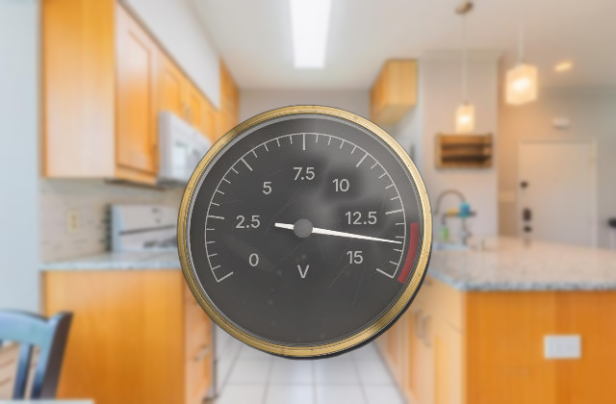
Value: V 13.75
